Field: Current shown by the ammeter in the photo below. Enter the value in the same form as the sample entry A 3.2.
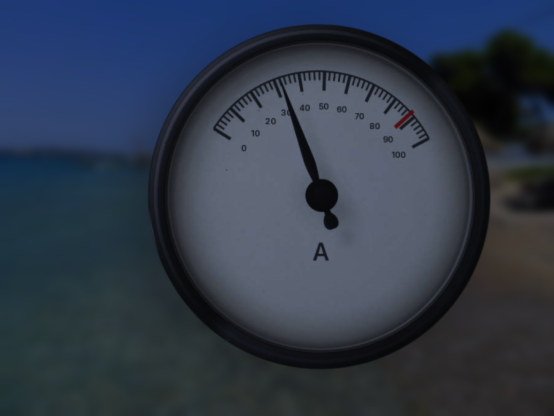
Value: A 32
